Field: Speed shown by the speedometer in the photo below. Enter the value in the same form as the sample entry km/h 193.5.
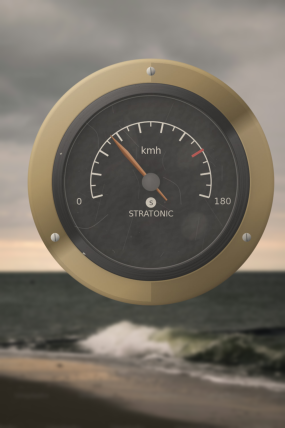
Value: km/h 55
